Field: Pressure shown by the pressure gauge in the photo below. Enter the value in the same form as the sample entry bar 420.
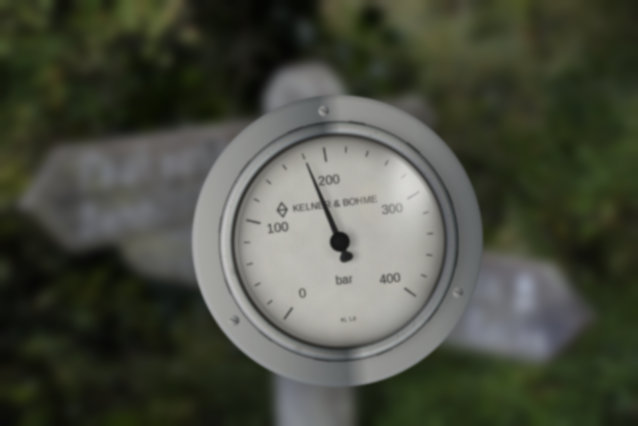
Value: bar 180
